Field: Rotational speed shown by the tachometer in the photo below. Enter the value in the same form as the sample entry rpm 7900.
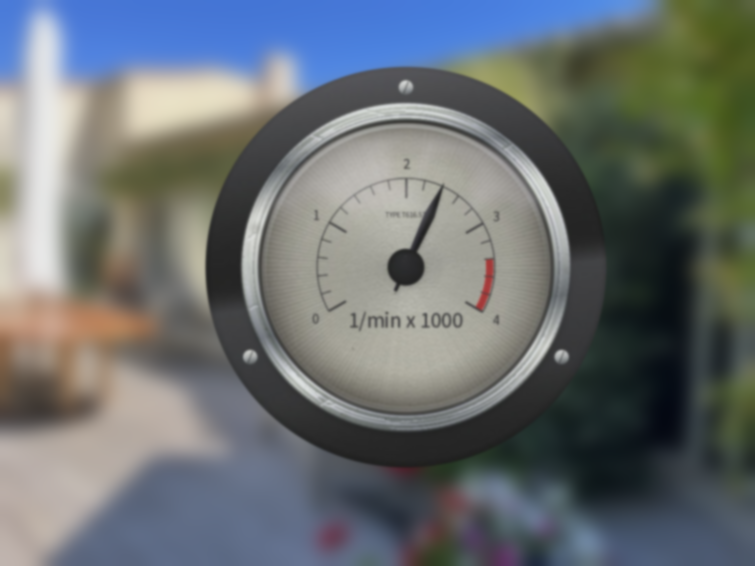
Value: rpm 2400
